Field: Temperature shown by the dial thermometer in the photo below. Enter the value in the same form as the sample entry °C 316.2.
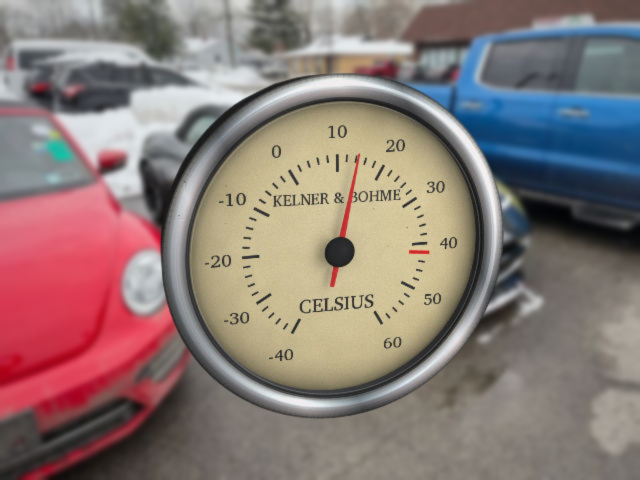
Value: °C 14
